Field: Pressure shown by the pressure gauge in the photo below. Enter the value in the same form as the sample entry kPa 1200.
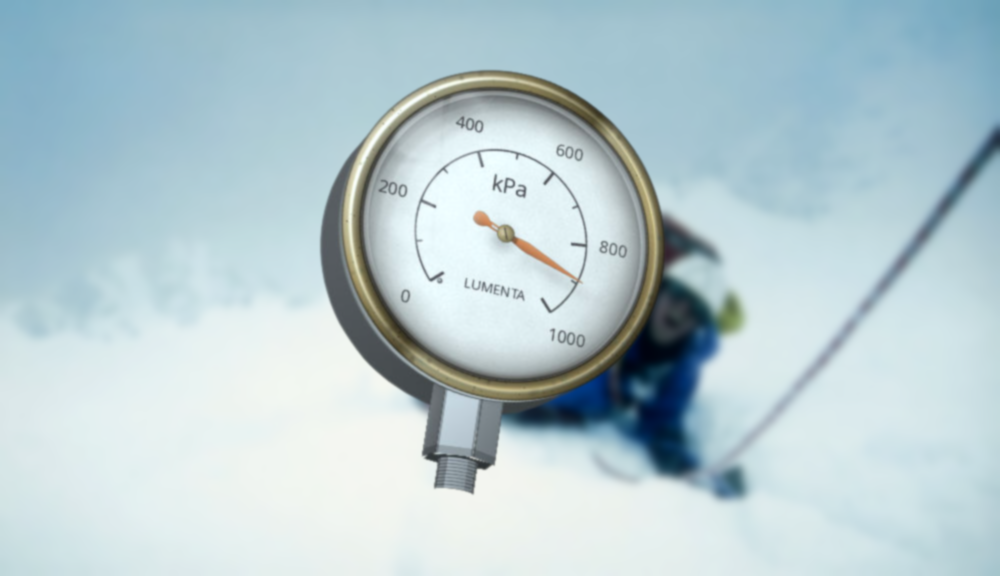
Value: kPa 900
